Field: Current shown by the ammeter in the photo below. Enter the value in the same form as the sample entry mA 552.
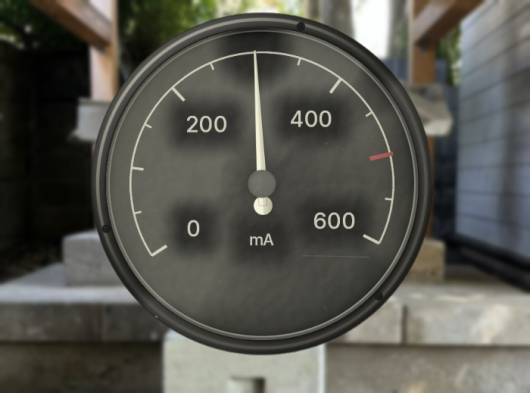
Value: mA 300
